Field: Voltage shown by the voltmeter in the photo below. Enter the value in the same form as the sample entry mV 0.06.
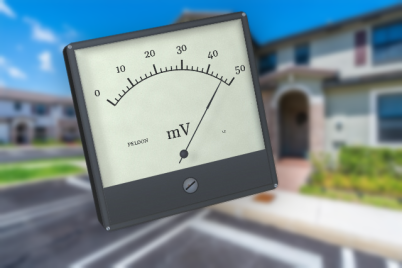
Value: mV 46
